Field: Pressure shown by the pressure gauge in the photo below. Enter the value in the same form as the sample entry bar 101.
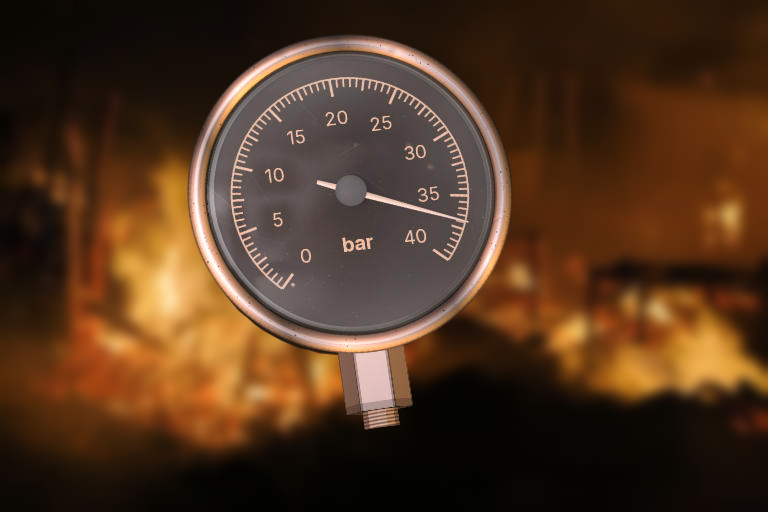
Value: bar 37
